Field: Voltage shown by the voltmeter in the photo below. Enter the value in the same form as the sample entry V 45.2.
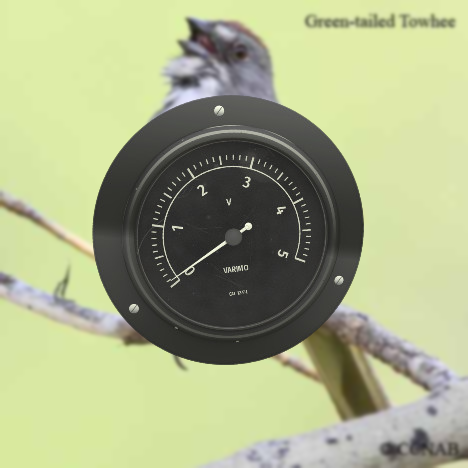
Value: V 0.1
